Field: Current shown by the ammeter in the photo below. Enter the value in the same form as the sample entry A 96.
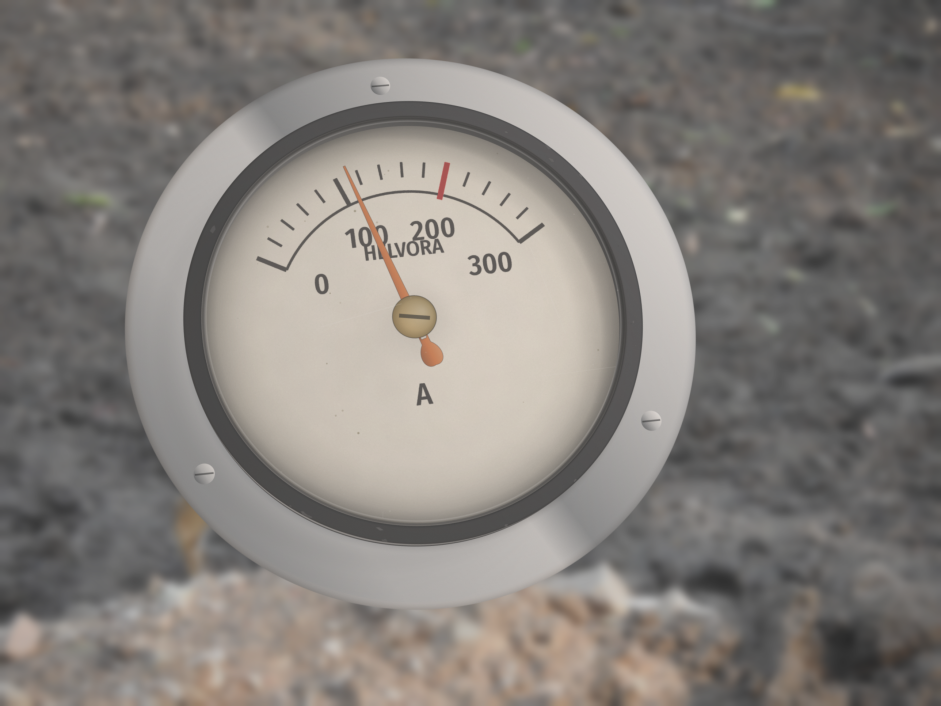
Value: A 110
